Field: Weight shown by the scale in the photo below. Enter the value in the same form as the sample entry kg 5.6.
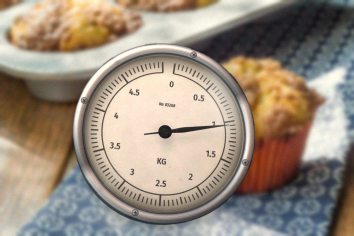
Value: kg 1.05
